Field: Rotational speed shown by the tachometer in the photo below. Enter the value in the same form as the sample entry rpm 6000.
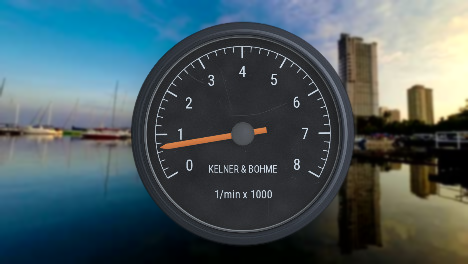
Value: rpm 700
